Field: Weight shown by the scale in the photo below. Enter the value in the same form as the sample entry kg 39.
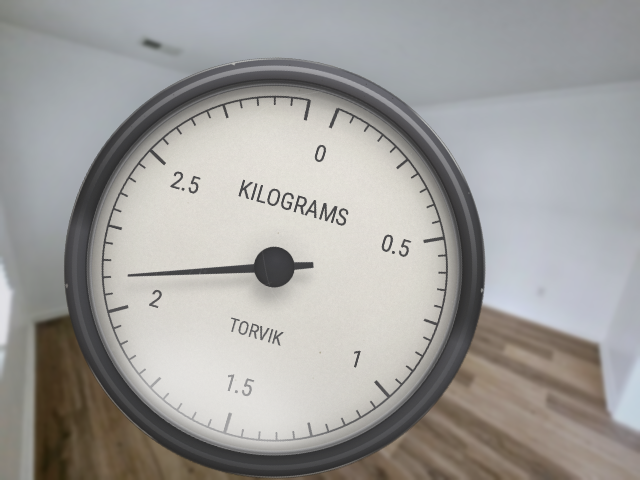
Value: kg 2.1
